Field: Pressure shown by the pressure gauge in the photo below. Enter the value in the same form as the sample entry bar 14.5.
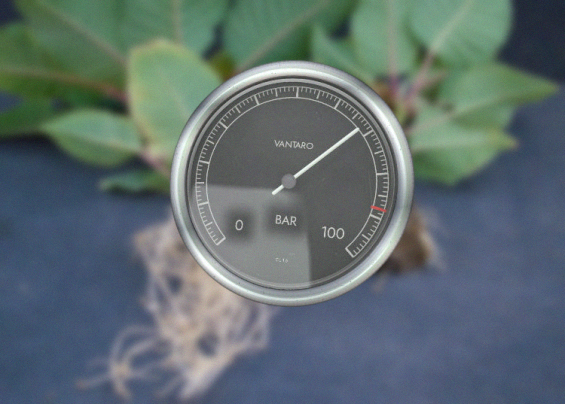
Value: bar 68
